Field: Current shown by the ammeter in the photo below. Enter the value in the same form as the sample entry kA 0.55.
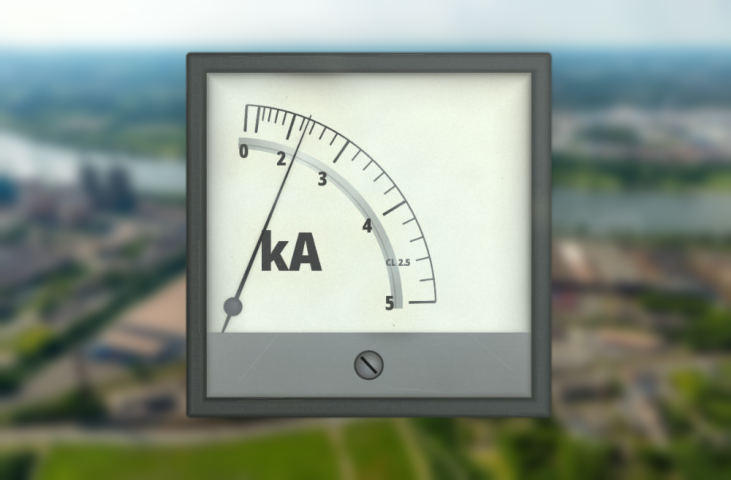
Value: kA 2.3
